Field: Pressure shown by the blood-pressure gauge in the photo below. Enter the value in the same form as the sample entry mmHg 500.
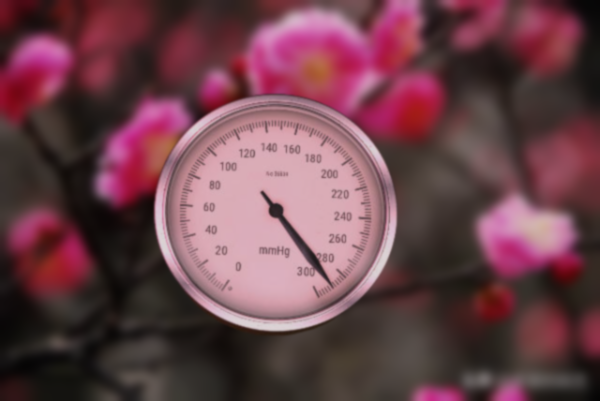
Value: mmHg 290
